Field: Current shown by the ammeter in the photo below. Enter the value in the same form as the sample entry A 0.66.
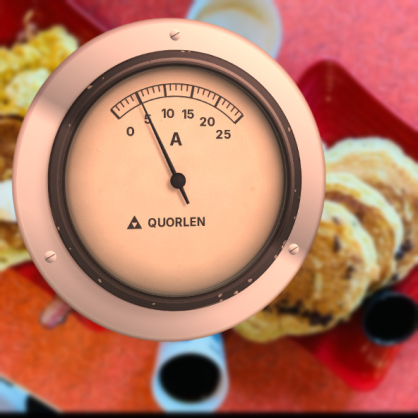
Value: A 5
